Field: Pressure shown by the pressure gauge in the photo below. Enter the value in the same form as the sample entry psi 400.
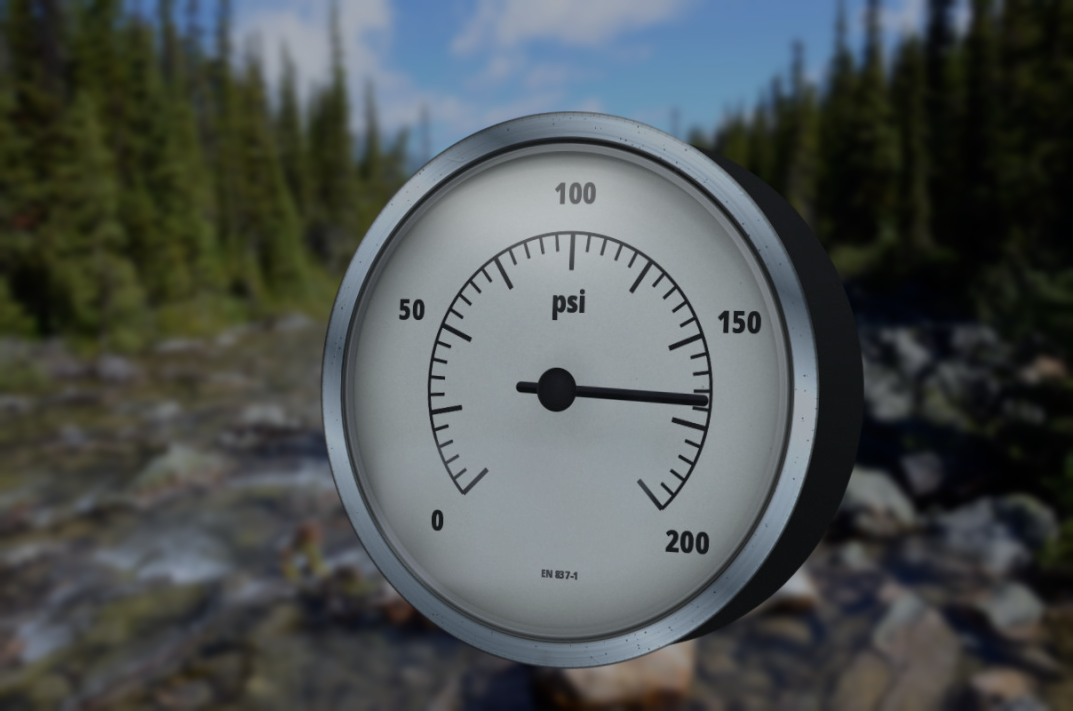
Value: psi 167.5
